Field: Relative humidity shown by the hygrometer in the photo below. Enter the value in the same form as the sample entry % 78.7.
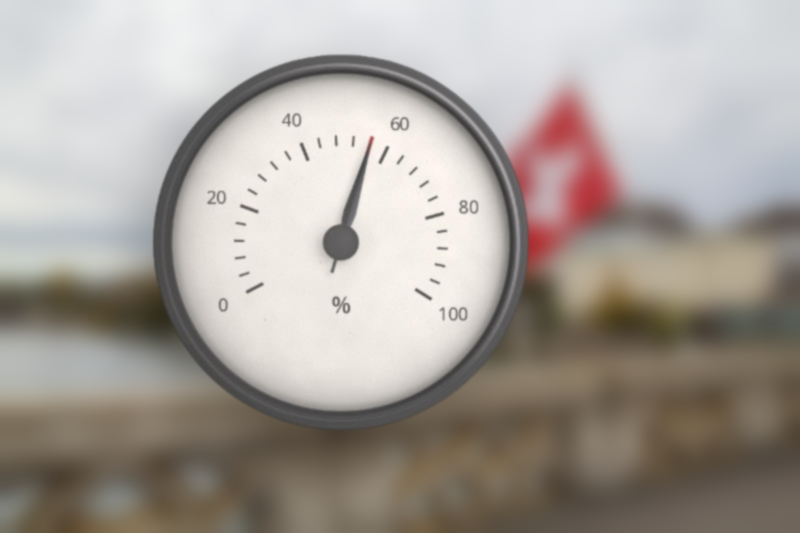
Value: % 56
